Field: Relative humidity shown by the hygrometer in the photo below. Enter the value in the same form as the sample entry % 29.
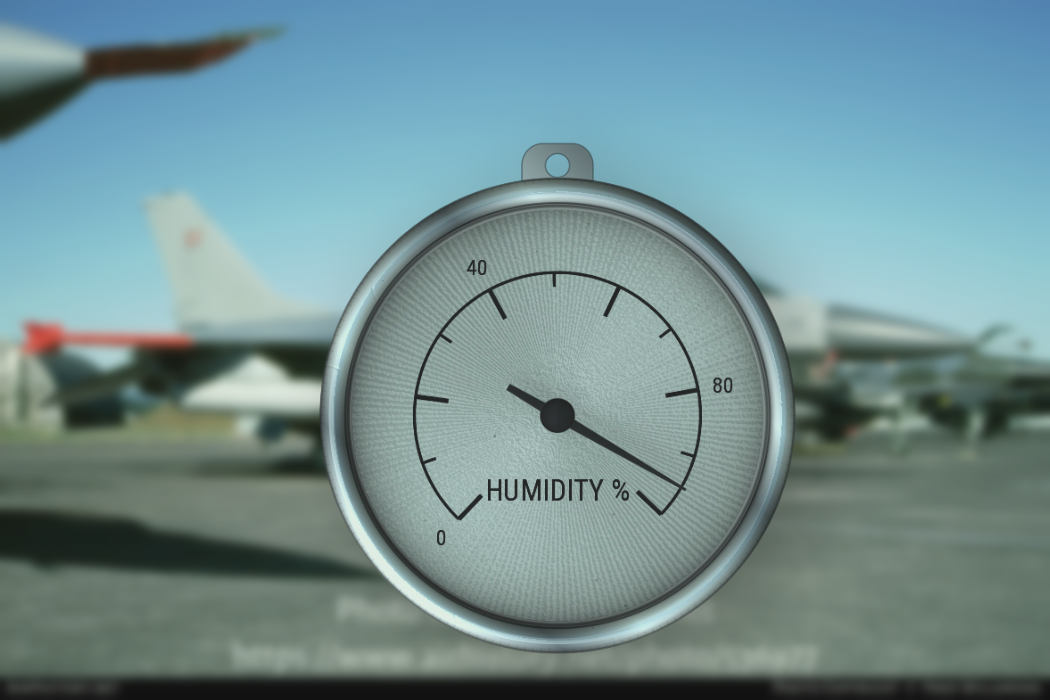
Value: % 95
